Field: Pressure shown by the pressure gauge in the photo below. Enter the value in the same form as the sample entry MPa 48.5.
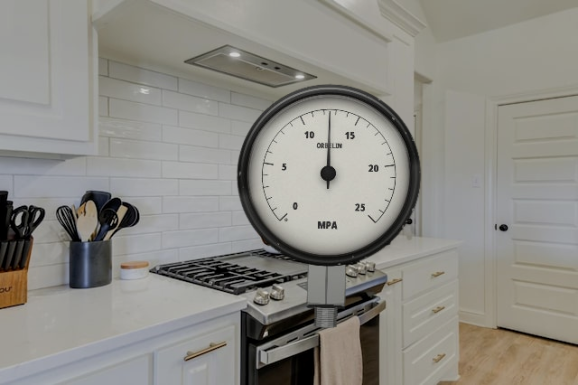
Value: MPa 12.5
